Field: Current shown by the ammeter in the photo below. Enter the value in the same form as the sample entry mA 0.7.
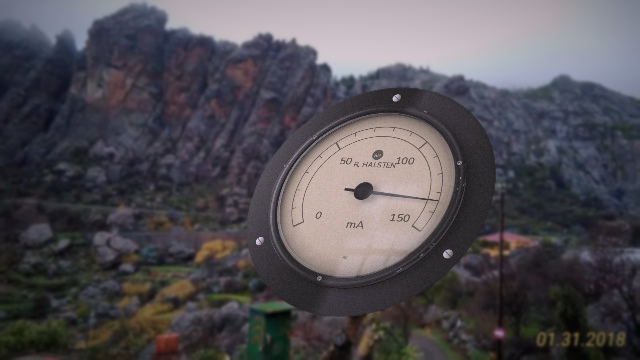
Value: mA 135
